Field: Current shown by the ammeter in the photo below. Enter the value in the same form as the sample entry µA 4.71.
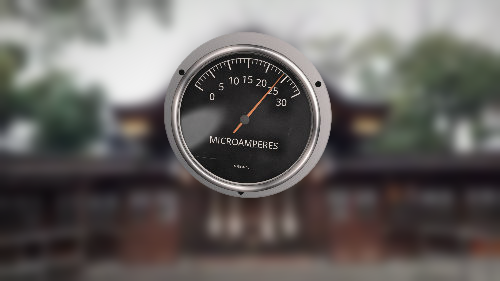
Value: µA 24
